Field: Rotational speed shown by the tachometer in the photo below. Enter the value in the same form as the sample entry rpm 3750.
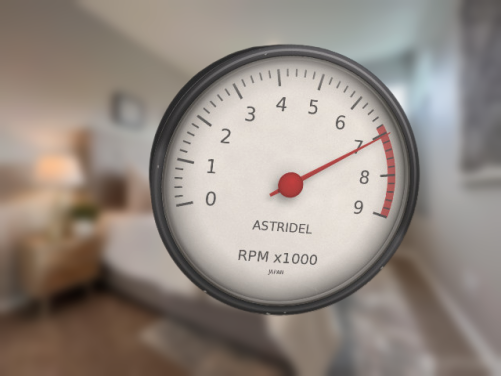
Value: rpm 7000
